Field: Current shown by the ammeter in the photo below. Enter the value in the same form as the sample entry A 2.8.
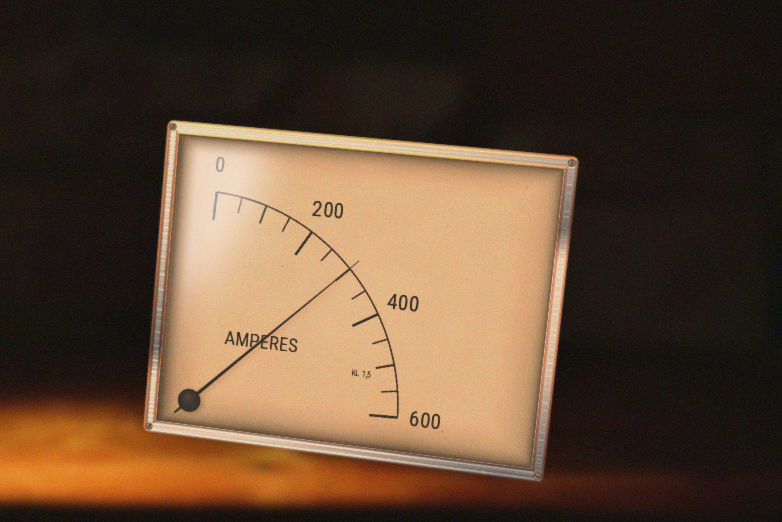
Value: A 300
